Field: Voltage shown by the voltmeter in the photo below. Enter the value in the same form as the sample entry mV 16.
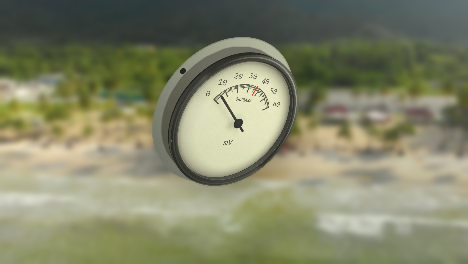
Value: mV 5
